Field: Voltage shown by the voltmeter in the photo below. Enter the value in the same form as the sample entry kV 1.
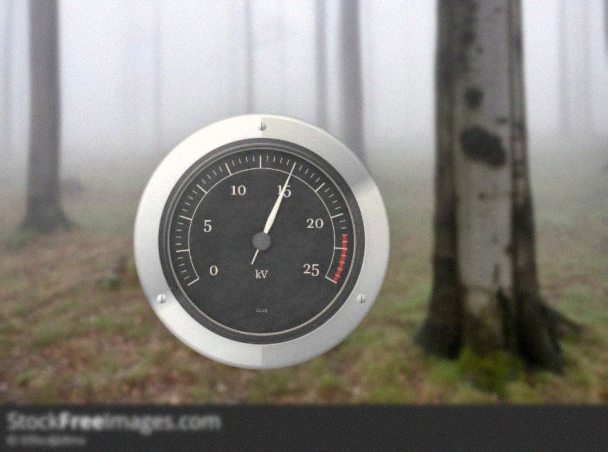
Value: kV 15
